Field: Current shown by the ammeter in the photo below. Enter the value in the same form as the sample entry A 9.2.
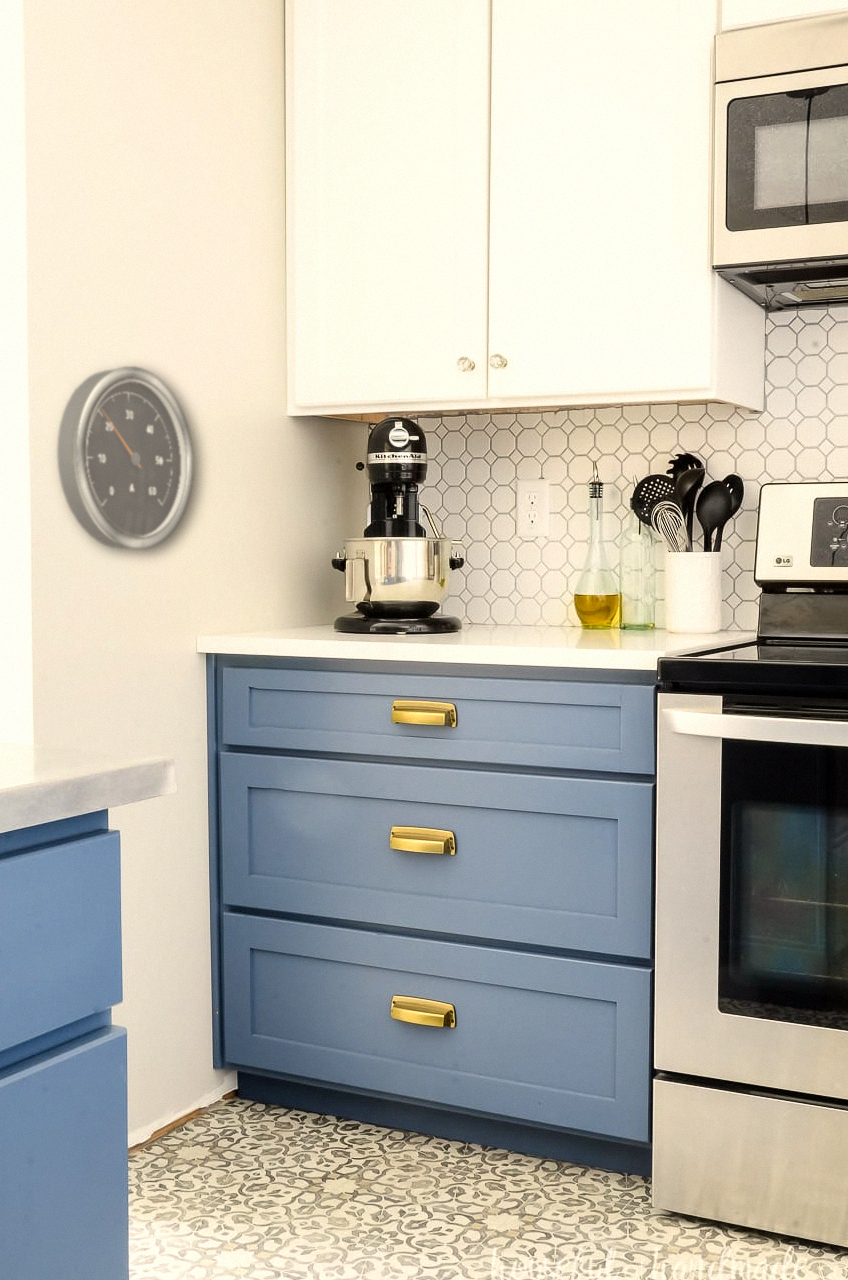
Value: A 20
